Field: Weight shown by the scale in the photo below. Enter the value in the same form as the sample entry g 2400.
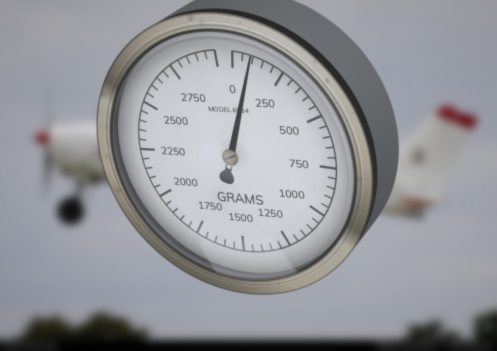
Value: g 100
